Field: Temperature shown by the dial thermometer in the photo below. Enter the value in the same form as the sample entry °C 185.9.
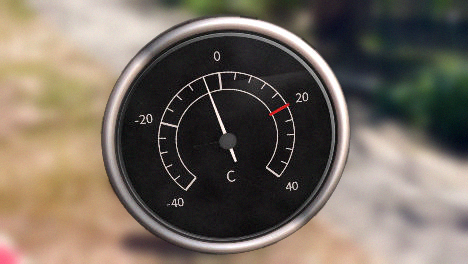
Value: °C -4
